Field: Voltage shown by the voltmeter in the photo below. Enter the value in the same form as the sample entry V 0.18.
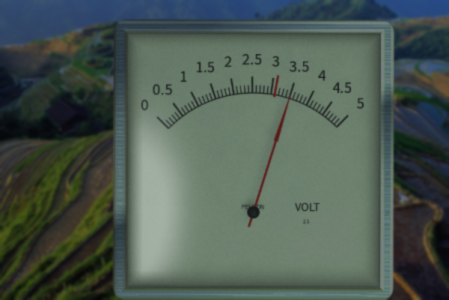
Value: V 3.5
